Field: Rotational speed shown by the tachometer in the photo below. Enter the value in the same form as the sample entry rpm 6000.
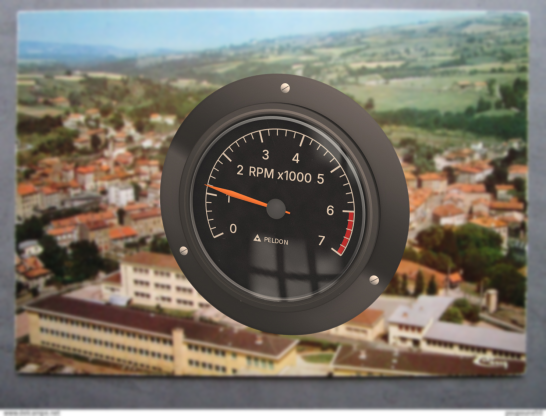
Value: rpm 1200
